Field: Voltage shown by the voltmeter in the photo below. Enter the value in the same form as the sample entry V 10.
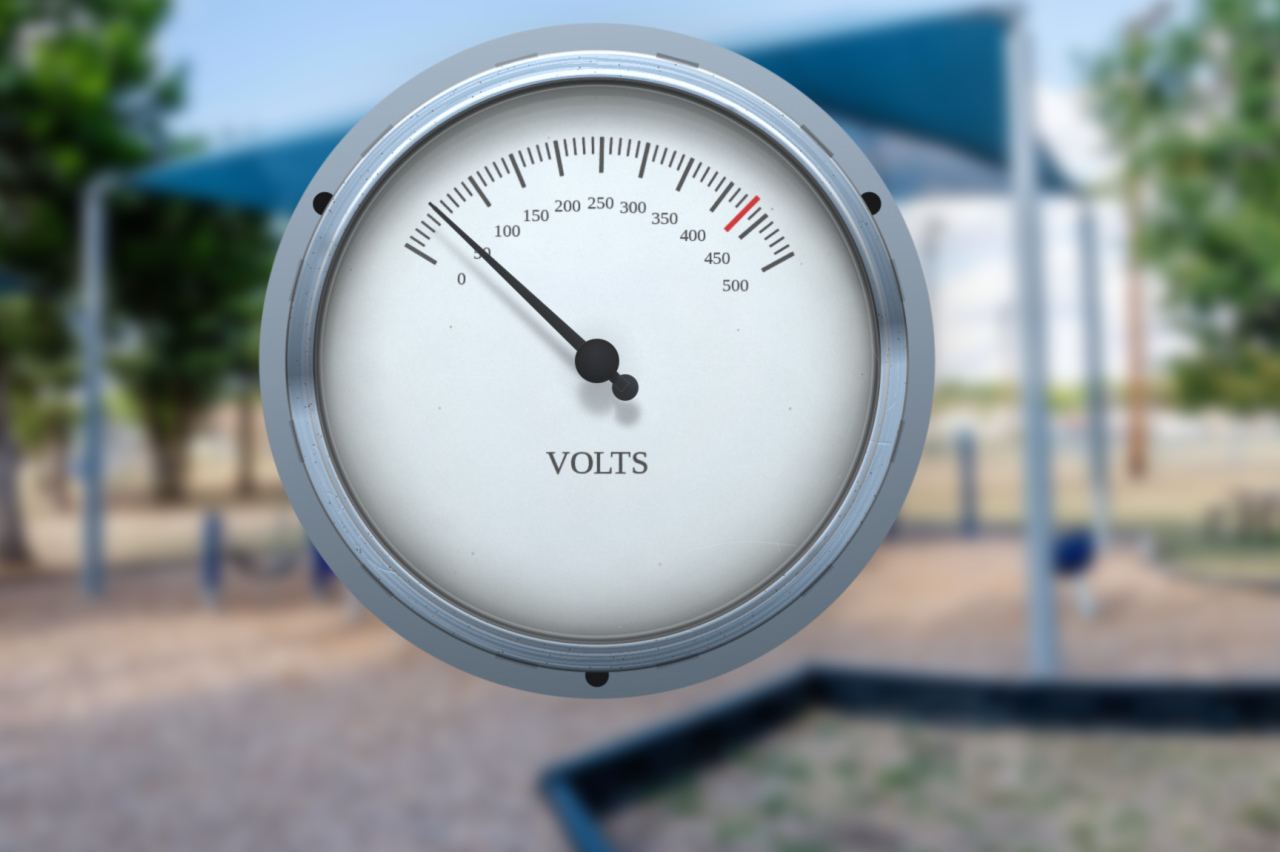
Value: V 50
